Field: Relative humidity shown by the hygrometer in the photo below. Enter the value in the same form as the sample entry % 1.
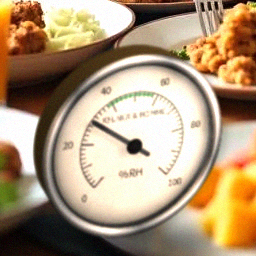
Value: % 30
